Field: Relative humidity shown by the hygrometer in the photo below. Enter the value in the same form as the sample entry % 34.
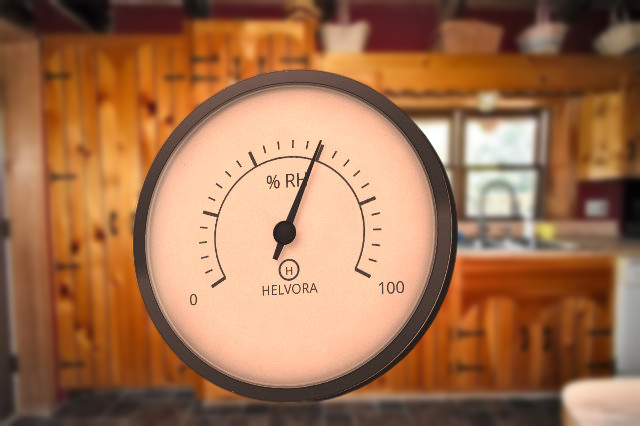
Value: % 60
